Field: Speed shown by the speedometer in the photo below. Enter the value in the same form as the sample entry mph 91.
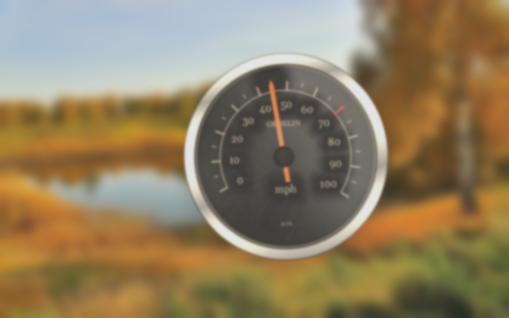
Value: mph 45
